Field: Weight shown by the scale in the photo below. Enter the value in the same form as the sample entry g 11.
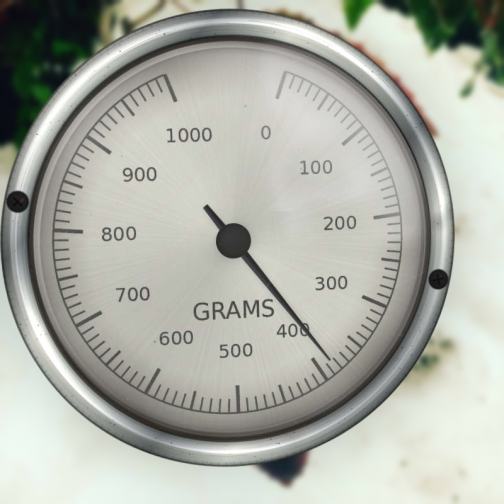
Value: g 385
